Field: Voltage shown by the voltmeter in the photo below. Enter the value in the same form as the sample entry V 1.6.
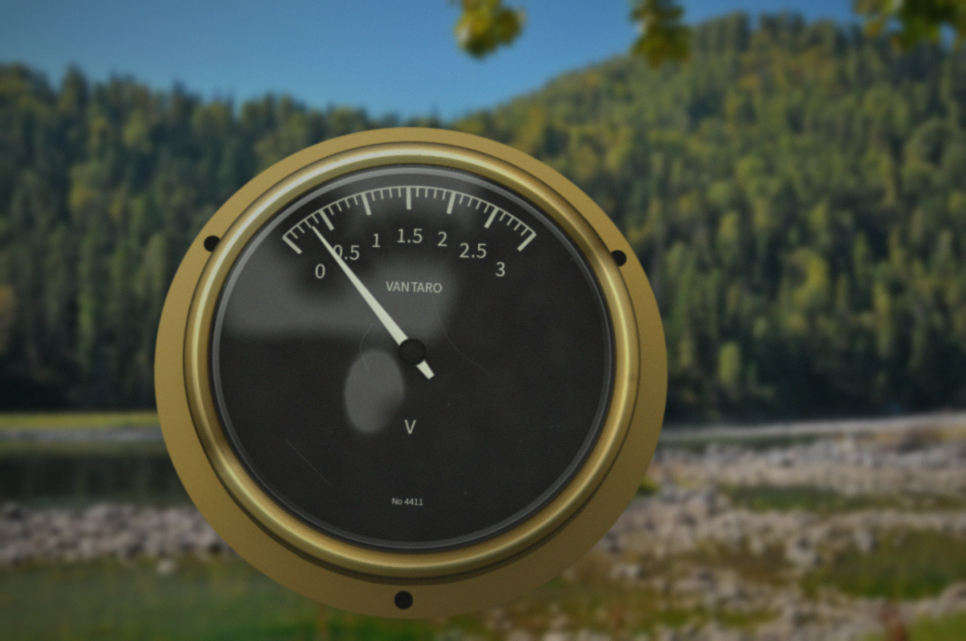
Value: V 0.3
